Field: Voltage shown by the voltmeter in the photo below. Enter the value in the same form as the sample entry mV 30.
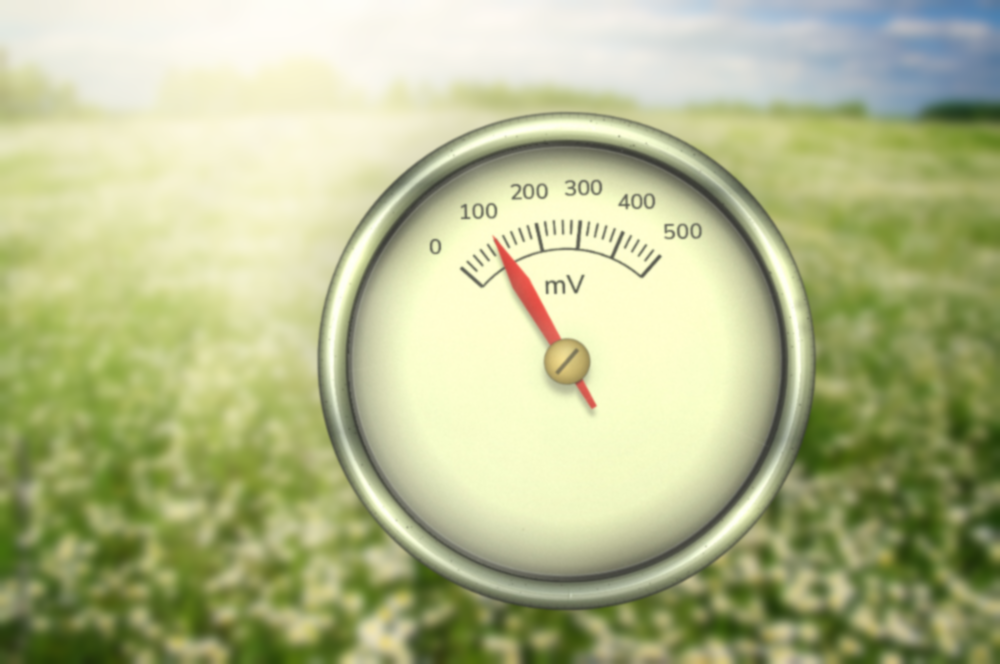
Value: mV 100
